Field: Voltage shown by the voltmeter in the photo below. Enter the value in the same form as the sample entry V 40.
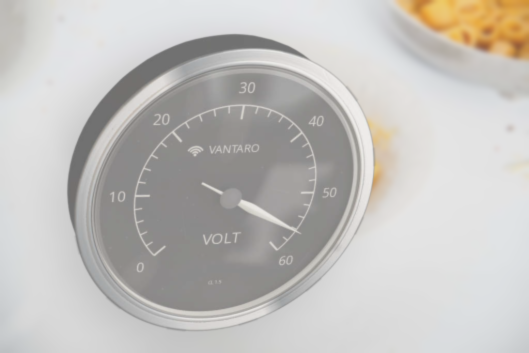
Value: V 56
